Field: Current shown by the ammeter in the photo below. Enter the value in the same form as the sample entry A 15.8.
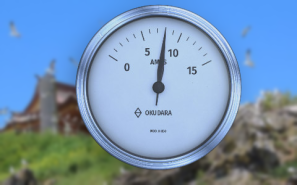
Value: A 8
